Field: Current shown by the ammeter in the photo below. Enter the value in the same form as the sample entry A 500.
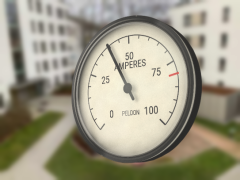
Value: A 40
